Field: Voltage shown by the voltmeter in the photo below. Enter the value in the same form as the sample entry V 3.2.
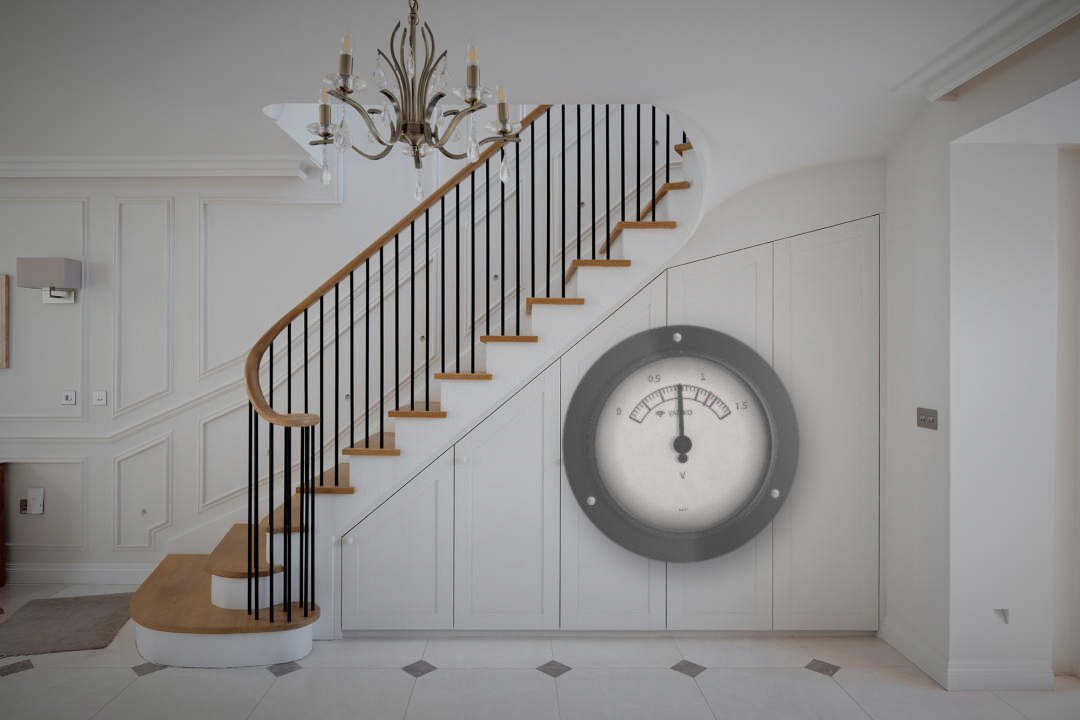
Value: V 0.75
